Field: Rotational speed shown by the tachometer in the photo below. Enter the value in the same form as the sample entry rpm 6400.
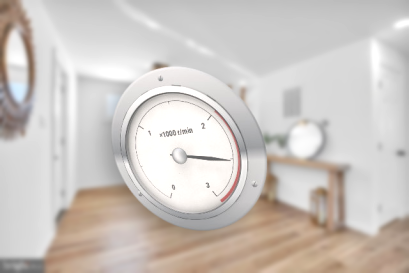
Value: rpm 2500
